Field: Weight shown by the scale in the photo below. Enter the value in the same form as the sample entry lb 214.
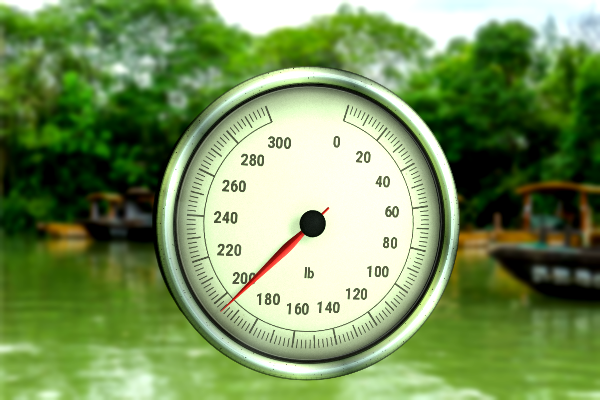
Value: lb 196
